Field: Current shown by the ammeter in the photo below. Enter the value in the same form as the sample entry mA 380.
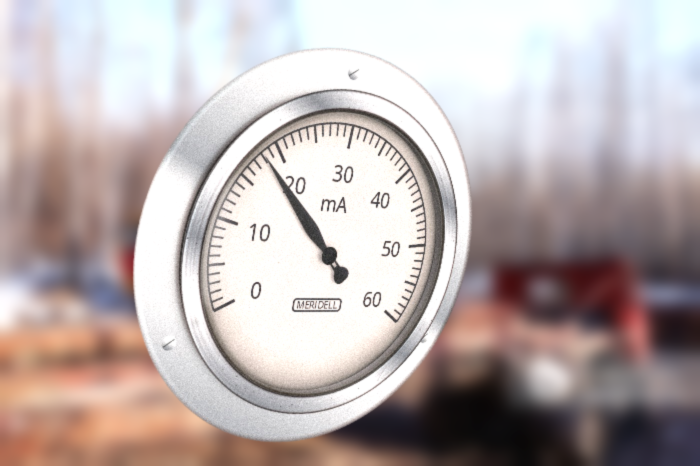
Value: mA 18
